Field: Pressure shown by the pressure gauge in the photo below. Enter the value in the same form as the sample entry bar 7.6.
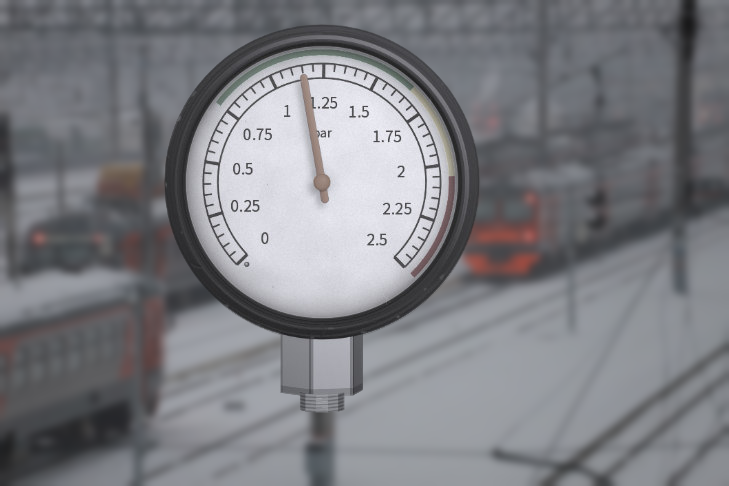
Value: bar 1.15
